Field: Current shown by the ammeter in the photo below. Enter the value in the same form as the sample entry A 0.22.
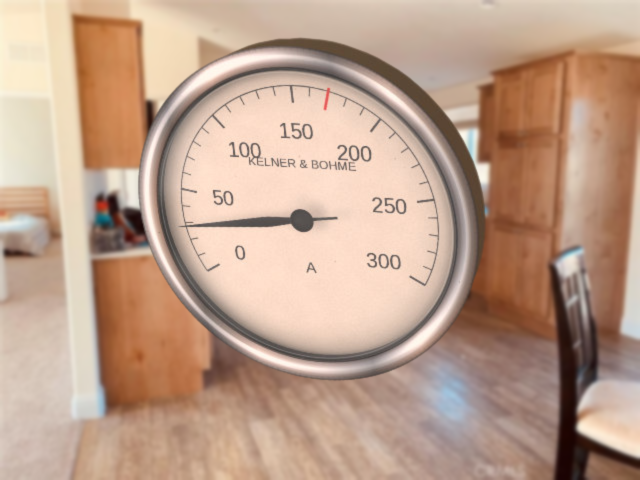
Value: A 30
